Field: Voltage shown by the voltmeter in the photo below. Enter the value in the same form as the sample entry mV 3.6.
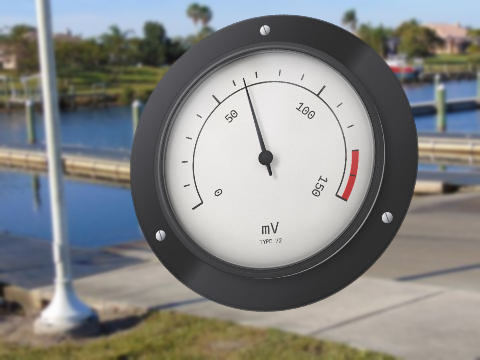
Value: mV 65
